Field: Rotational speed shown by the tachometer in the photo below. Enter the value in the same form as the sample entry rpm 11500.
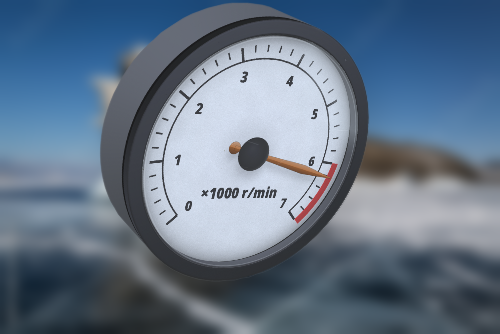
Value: rpm 6200
